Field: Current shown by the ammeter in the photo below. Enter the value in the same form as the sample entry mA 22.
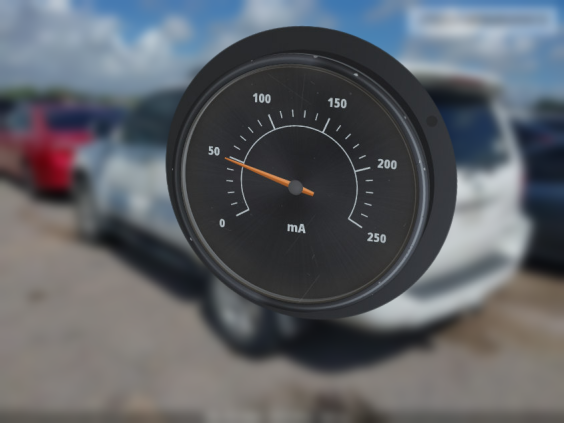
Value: mA 50
